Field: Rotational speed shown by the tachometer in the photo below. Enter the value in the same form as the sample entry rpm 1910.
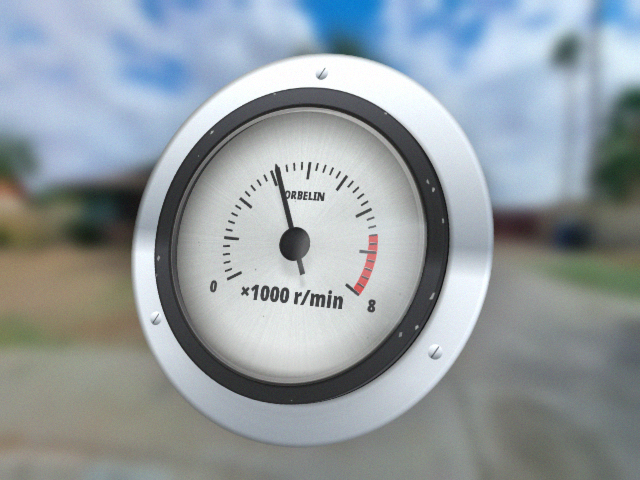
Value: rpm 3200
